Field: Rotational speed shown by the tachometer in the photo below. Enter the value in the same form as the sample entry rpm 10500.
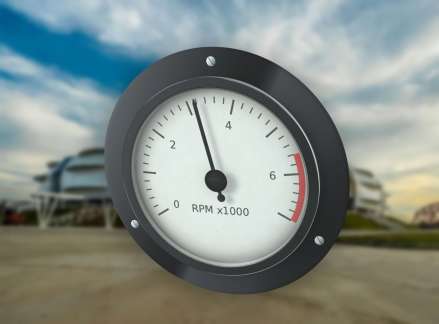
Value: rpm 3200
